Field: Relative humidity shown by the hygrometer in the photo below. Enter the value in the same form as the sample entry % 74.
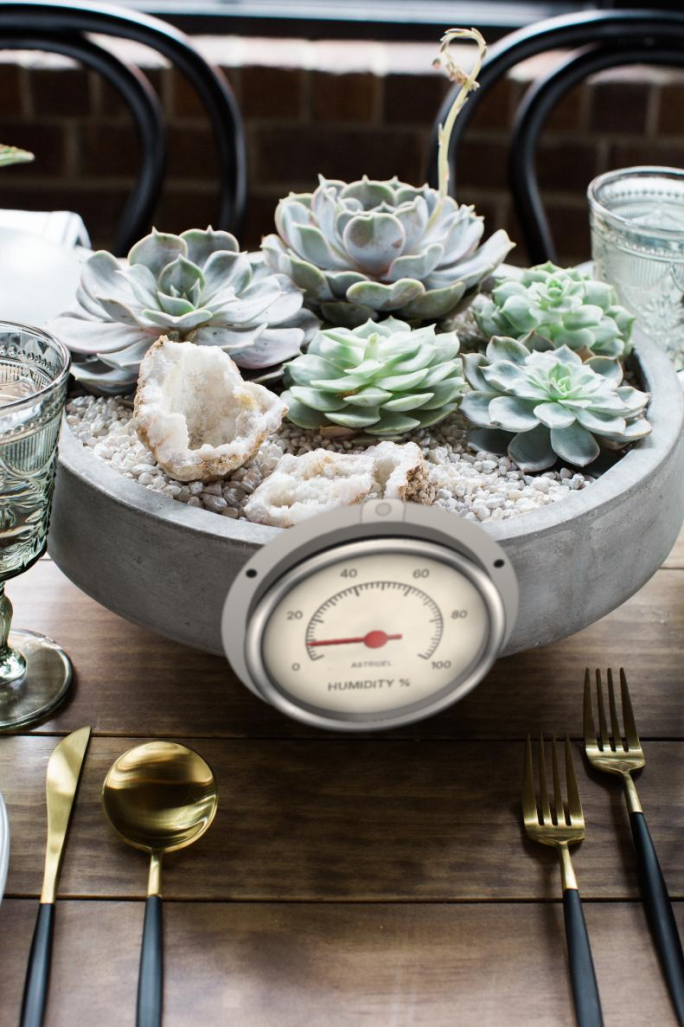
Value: % 10
